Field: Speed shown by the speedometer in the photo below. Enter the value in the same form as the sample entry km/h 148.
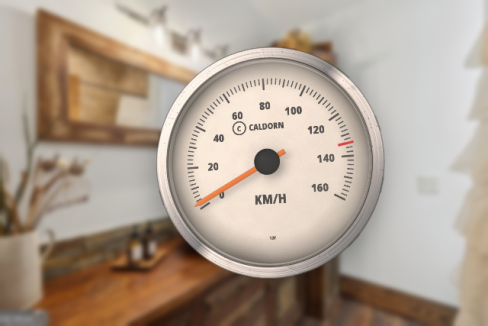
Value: km/h 2
